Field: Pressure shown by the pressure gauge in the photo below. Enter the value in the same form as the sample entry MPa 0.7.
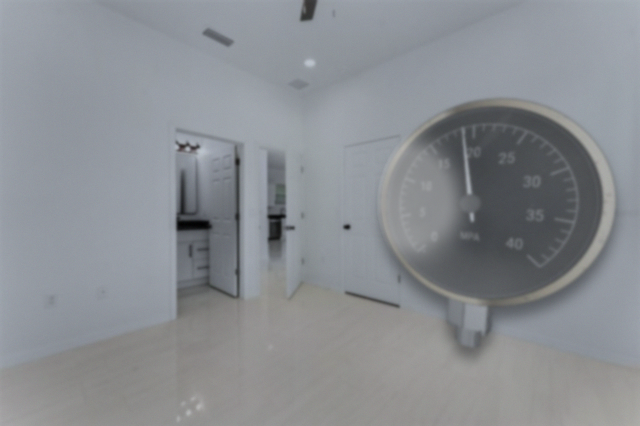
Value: MPa 19
